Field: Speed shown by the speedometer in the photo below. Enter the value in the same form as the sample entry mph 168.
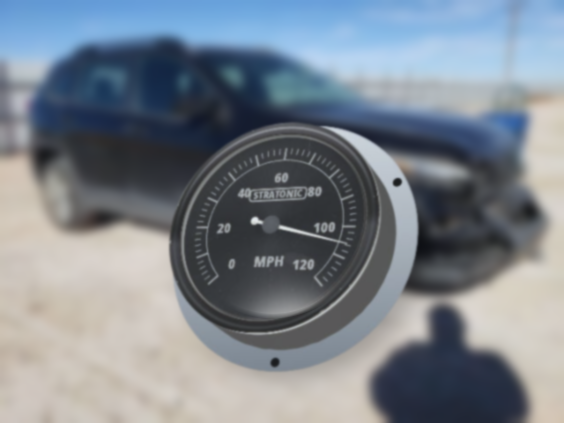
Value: mph 106
